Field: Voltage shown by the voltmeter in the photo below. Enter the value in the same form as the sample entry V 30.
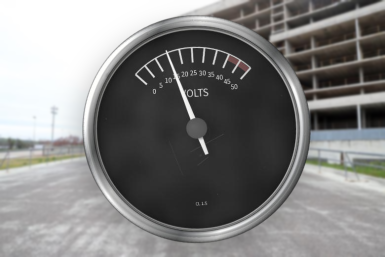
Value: V 15
